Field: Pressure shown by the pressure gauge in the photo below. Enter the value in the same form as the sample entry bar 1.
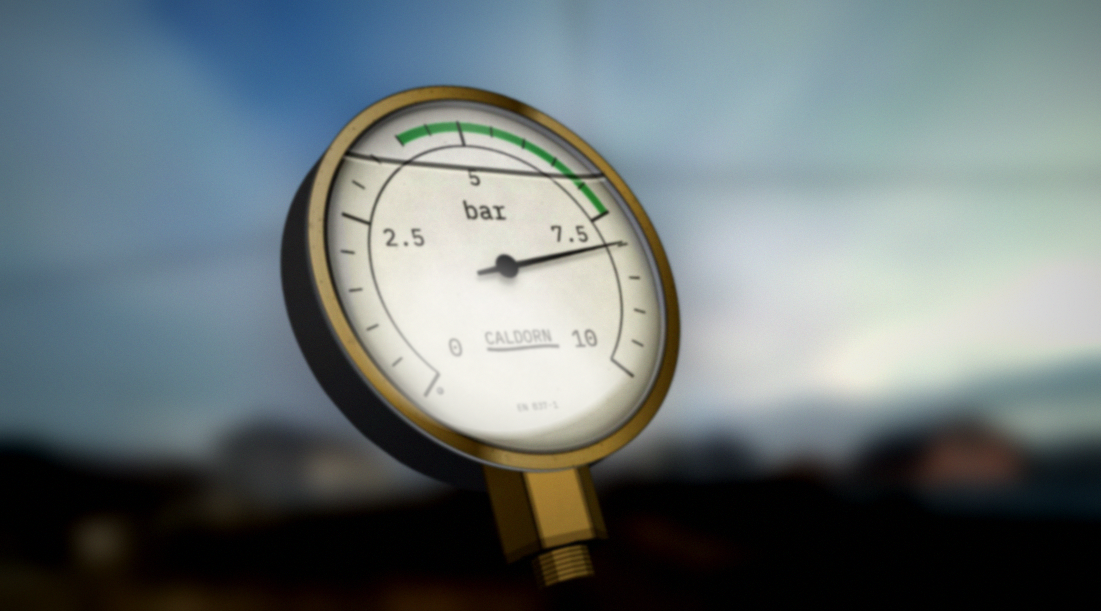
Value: bar 8
